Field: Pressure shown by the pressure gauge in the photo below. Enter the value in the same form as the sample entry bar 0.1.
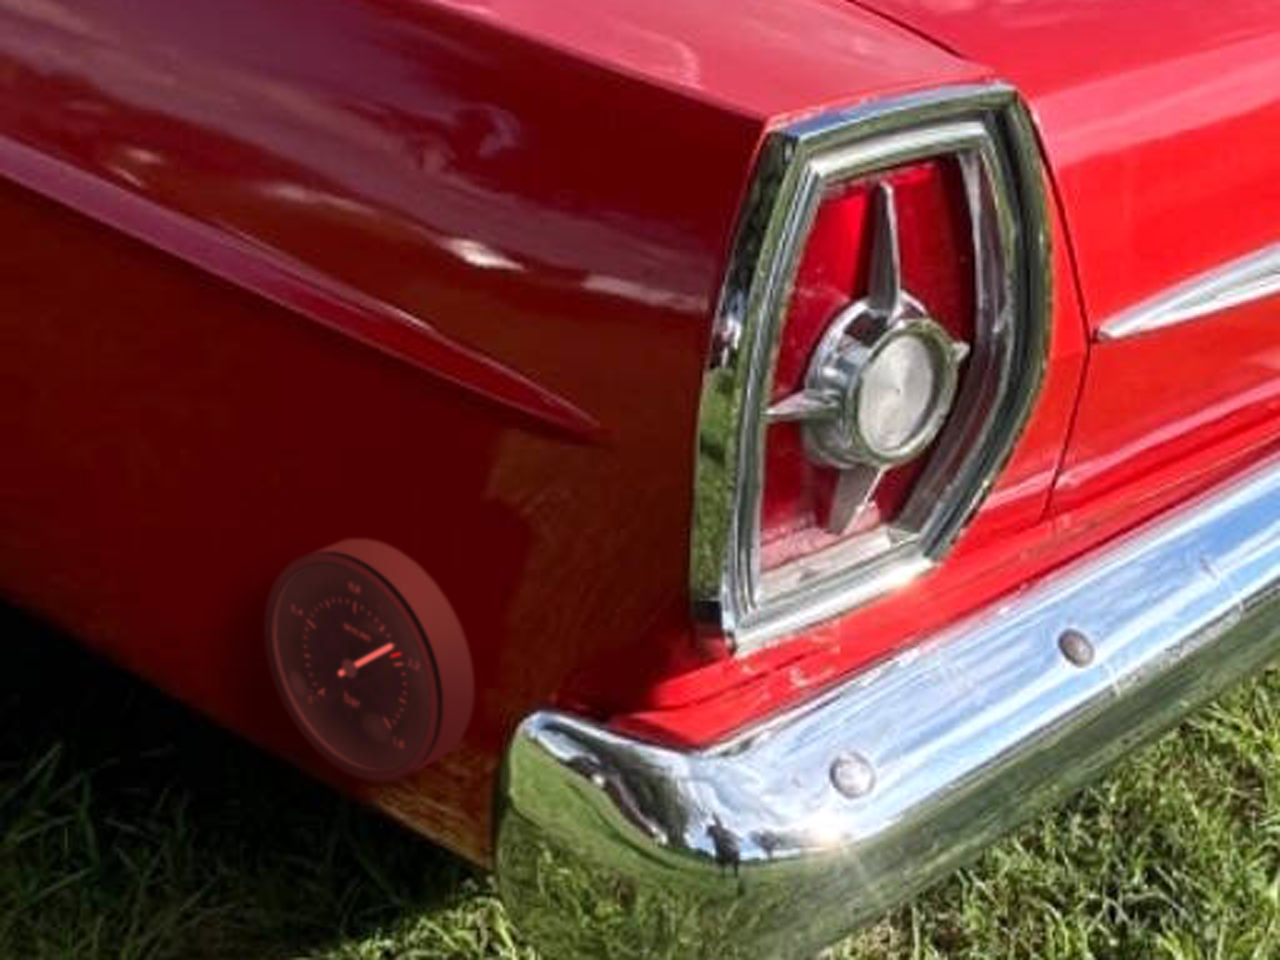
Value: bar 1.1
